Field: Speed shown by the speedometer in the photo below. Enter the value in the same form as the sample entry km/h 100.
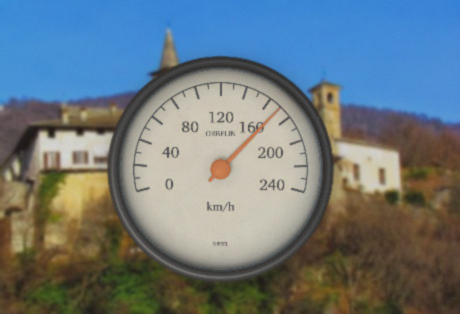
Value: km/h 170
